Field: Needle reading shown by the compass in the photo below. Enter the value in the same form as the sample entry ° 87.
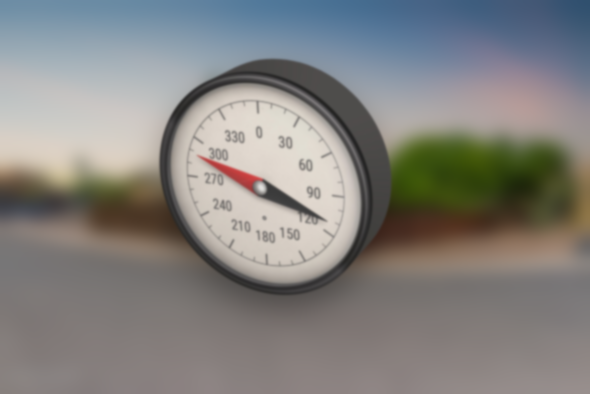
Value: ° 290
